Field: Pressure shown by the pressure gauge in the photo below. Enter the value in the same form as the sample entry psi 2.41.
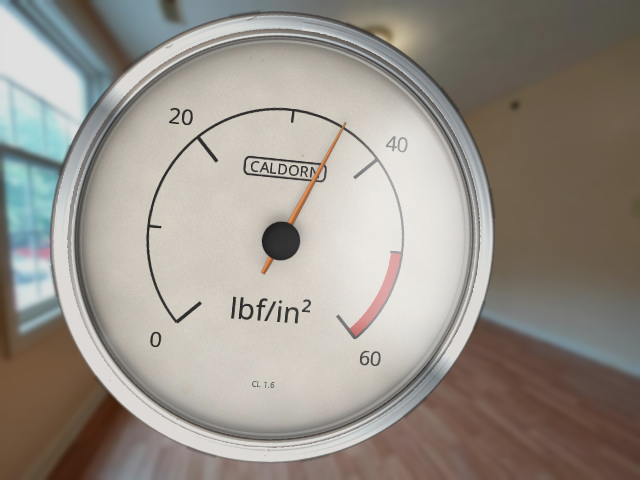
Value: psi 35
